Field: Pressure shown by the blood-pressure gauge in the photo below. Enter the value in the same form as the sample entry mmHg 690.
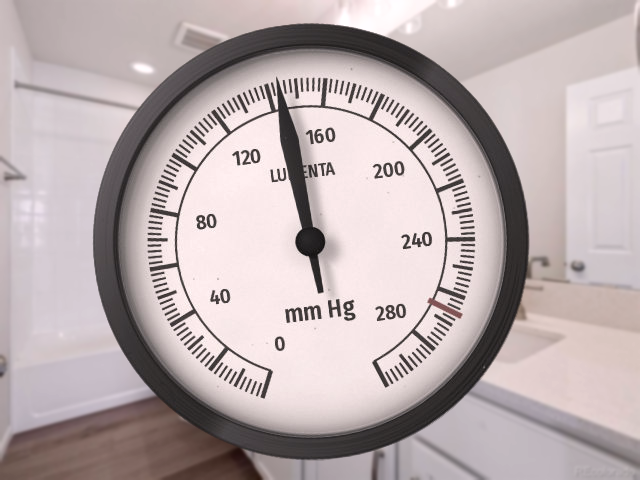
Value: mmHg 144
